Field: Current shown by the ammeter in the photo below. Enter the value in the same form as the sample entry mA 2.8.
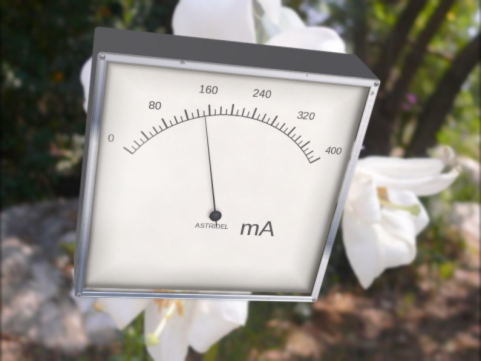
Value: mA 150
